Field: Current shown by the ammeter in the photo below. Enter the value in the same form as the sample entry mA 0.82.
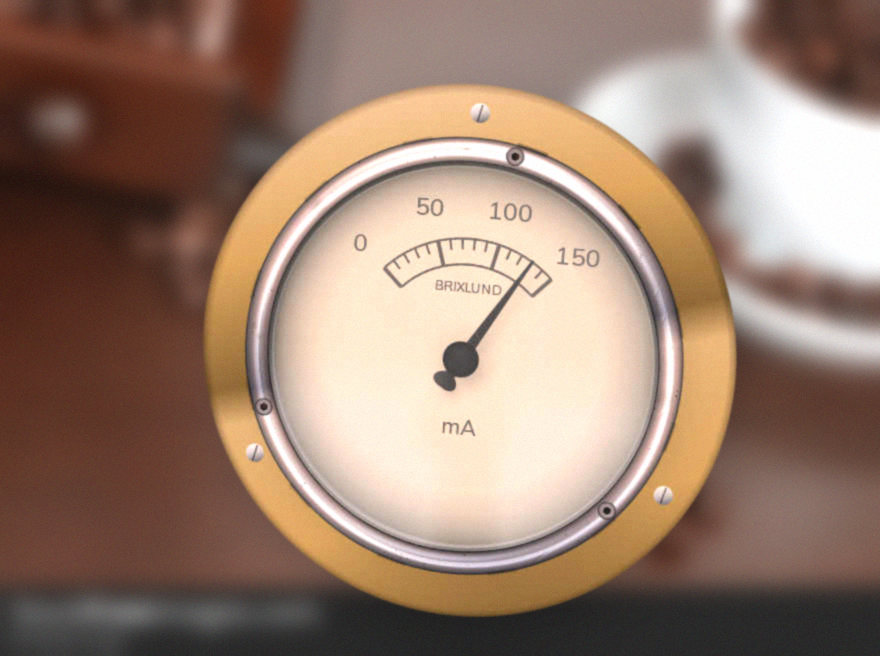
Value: mA 130
